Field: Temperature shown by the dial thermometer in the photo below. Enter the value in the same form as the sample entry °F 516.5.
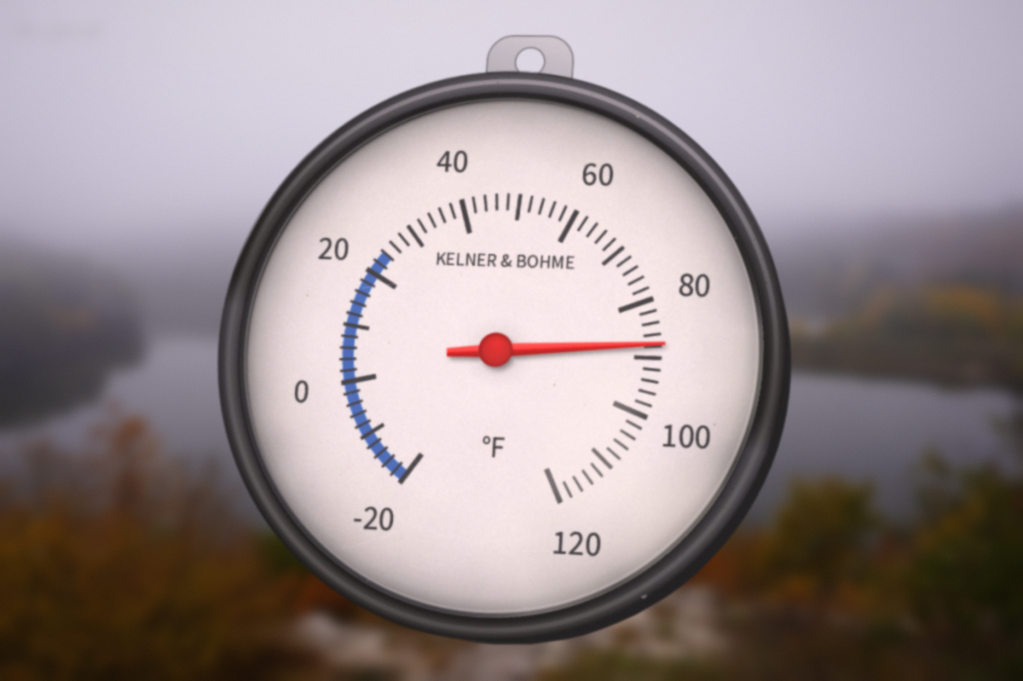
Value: °F 88
